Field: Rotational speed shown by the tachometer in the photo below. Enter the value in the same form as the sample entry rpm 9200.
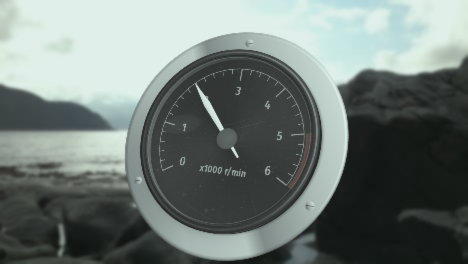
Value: rpm 2000
